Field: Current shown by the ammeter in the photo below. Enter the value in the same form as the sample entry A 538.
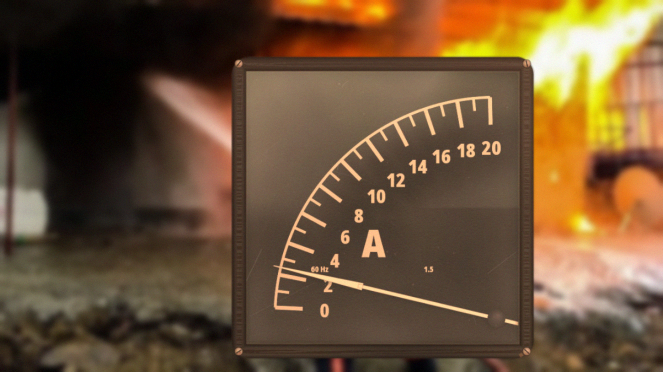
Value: A 2.5
